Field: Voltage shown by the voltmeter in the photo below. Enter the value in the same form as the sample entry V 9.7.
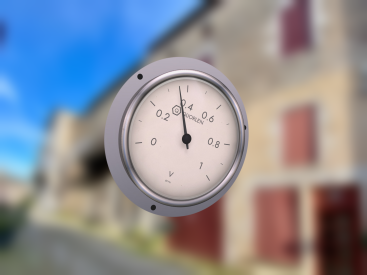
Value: V 0.35
